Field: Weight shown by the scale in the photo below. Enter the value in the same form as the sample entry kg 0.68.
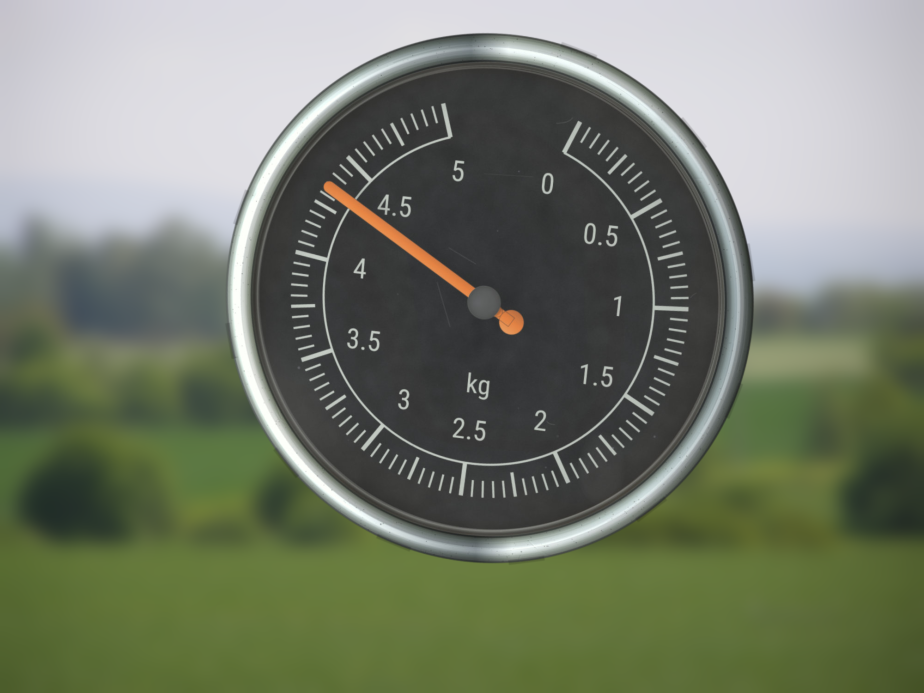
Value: kg 4.35
